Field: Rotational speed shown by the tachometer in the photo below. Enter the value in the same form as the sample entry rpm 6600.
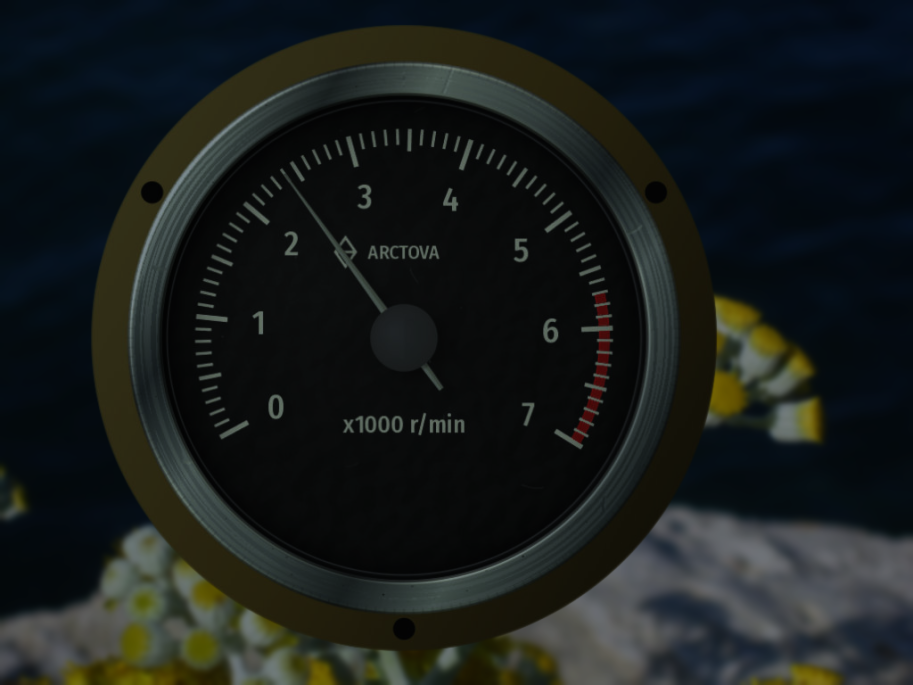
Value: rpm 2400
